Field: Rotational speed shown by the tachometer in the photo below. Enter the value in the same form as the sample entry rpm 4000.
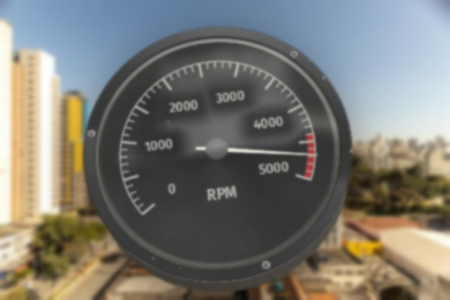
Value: rpm 4700
